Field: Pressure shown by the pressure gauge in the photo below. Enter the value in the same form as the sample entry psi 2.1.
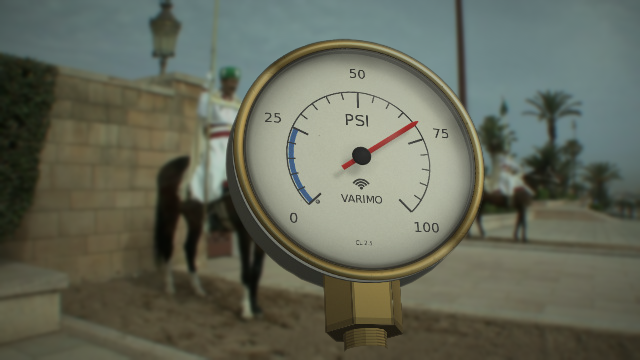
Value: psi 70
